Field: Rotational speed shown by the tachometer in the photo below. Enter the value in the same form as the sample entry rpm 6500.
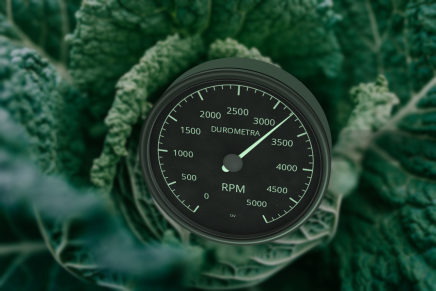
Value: rpm 3200
